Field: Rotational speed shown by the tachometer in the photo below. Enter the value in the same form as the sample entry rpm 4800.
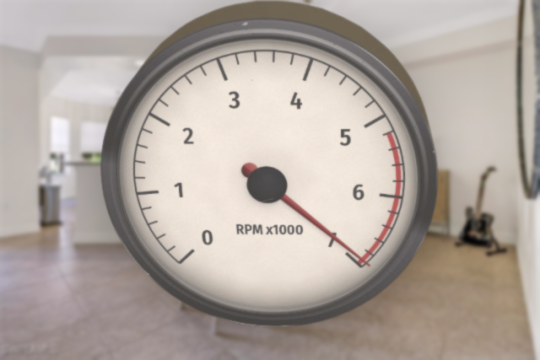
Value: rpm 6900
